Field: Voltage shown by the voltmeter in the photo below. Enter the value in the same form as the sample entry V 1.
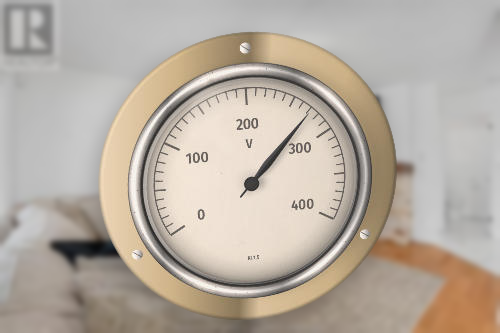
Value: V 270
